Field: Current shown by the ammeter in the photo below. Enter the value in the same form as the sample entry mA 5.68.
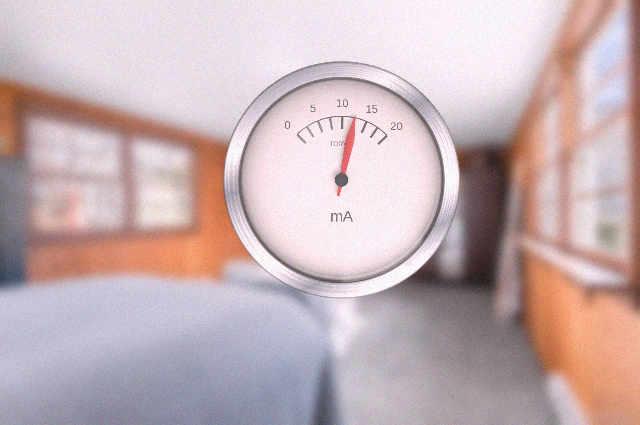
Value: mA 12.5
